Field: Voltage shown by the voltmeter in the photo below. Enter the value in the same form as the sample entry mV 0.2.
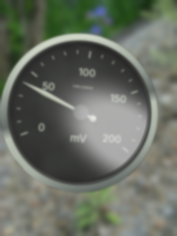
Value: mV 40
